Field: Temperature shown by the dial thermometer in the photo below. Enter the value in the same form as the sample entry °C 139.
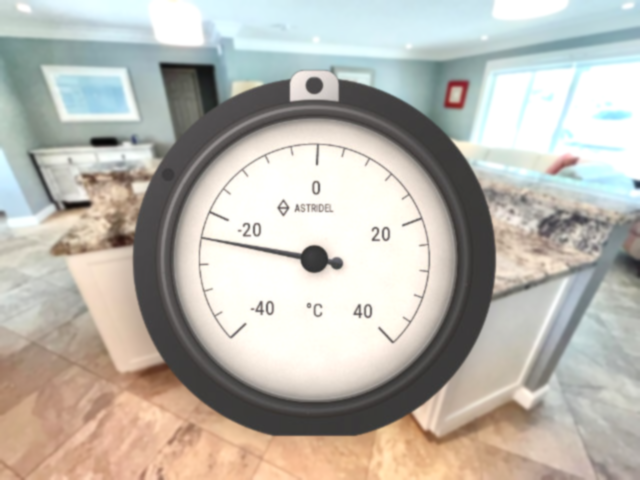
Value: °C -24
